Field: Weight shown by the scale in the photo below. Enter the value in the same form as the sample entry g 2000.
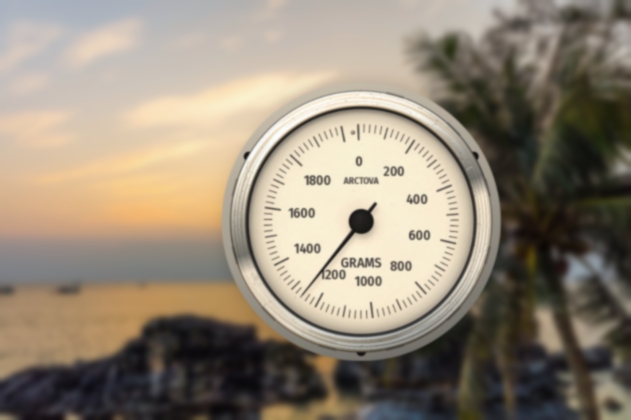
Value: g 1260
